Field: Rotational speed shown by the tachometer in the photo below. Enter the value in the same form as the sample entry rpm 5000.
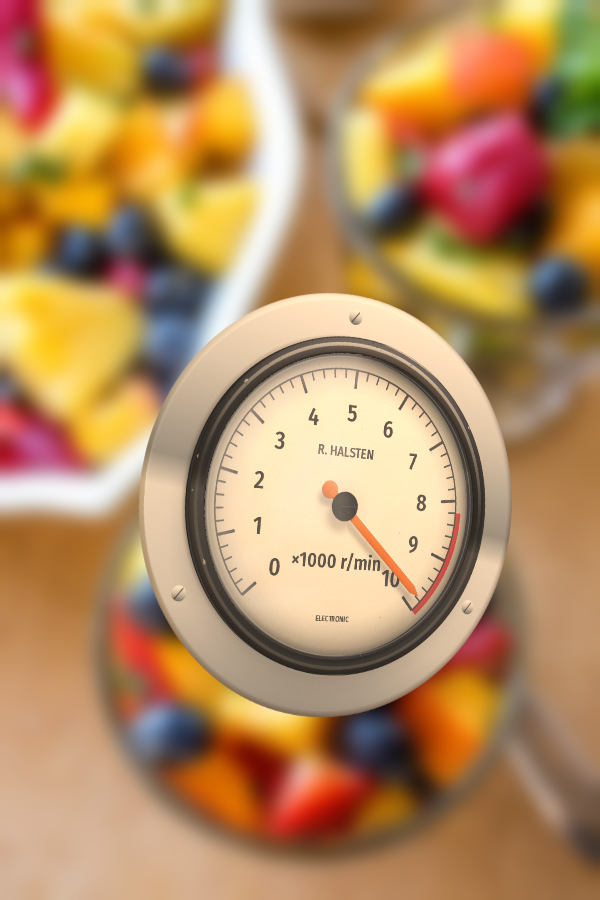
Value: rpm 9800
